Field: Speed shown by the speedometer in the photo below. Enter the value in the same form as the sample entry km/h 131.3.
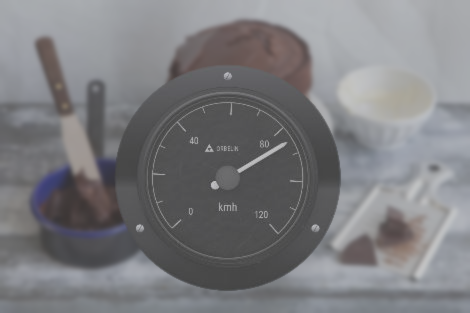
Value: km/h 85
